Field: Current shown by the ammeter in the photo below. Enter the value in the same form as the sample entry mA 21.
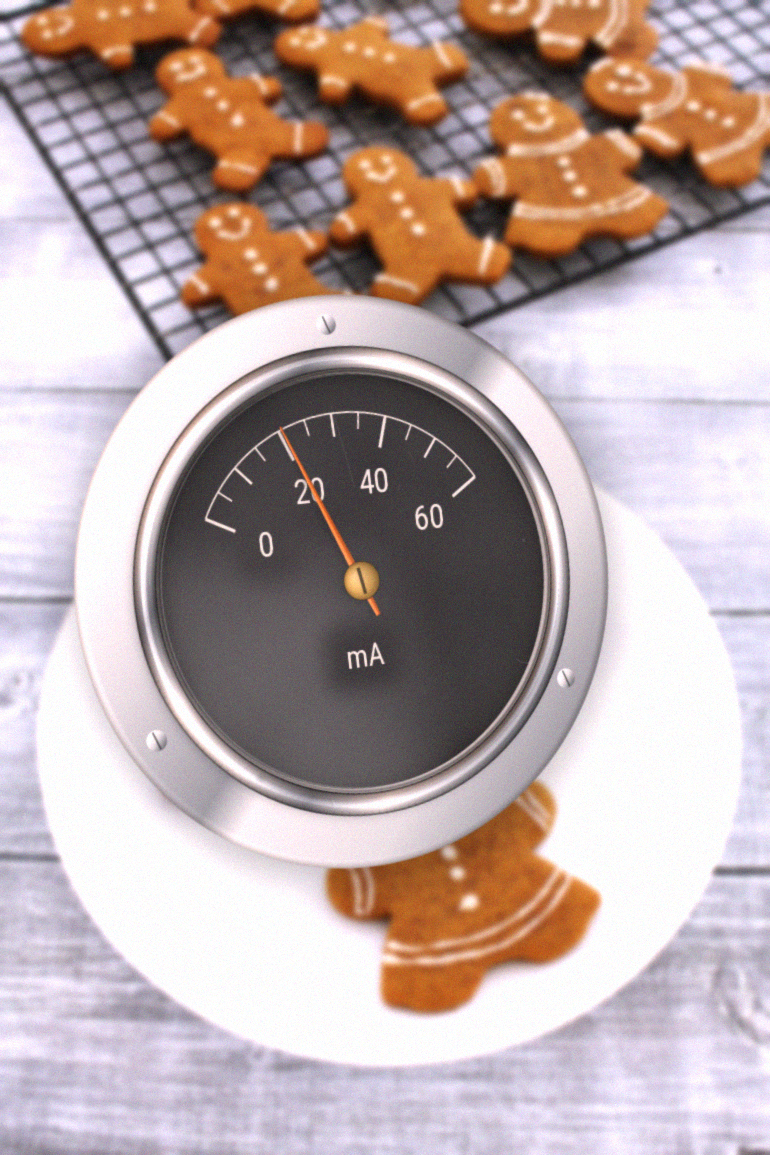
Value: mA 20
